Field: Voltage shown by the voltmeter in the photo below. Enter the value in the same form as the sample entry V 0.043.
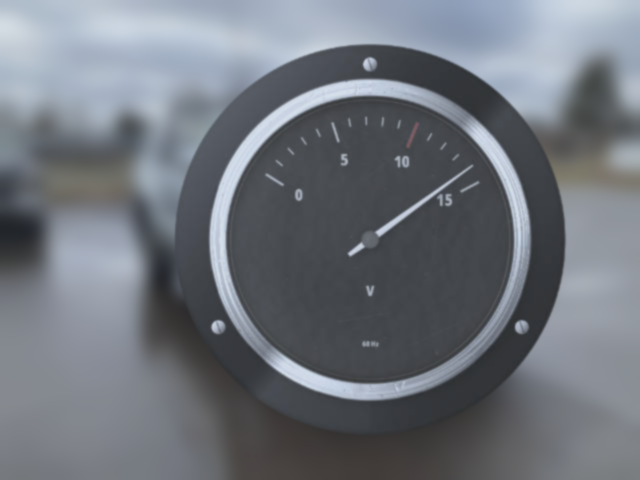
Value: V 14
